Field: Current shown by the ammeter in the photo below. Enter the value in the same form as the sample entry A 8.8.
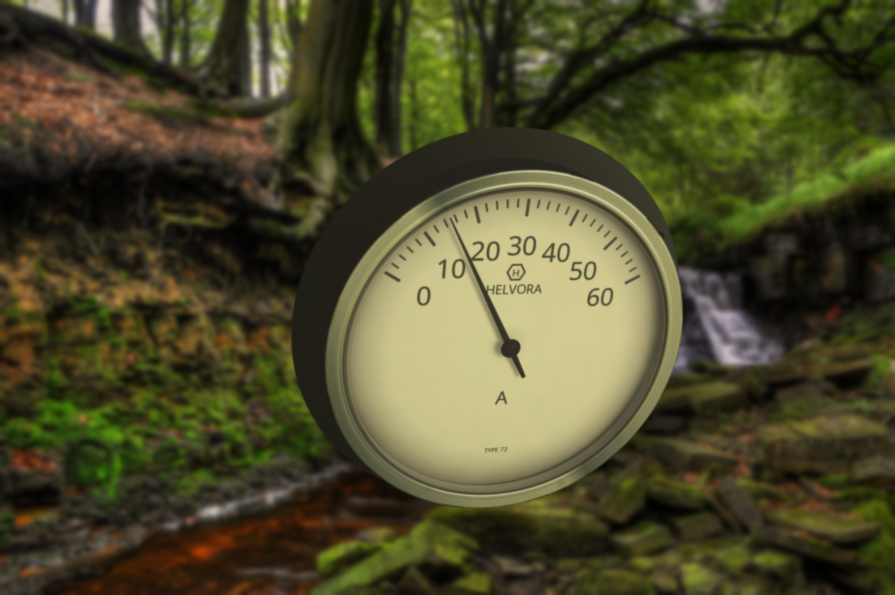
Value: A 15
